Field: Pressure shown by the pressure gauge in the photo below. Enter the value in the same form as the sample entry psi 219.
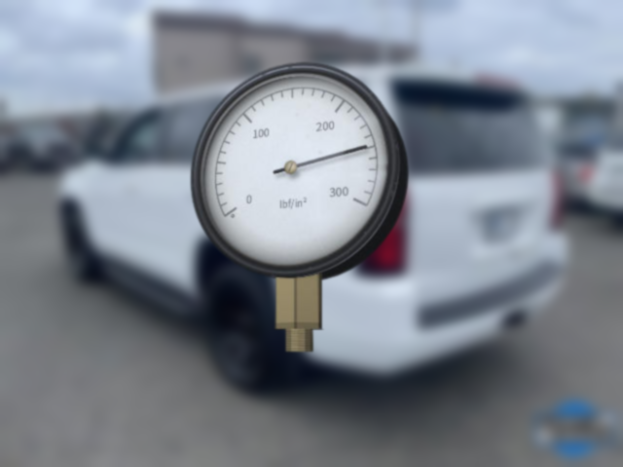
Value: psi 250
